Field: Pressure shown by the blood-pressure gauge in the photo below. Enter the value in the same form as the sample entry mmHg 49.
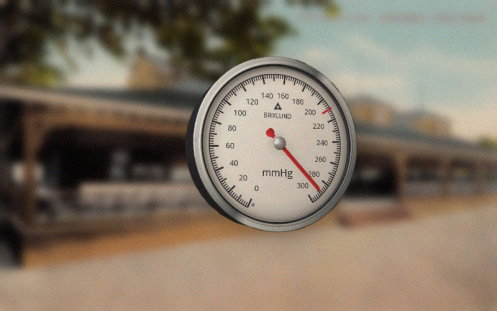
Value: mmHg 290
